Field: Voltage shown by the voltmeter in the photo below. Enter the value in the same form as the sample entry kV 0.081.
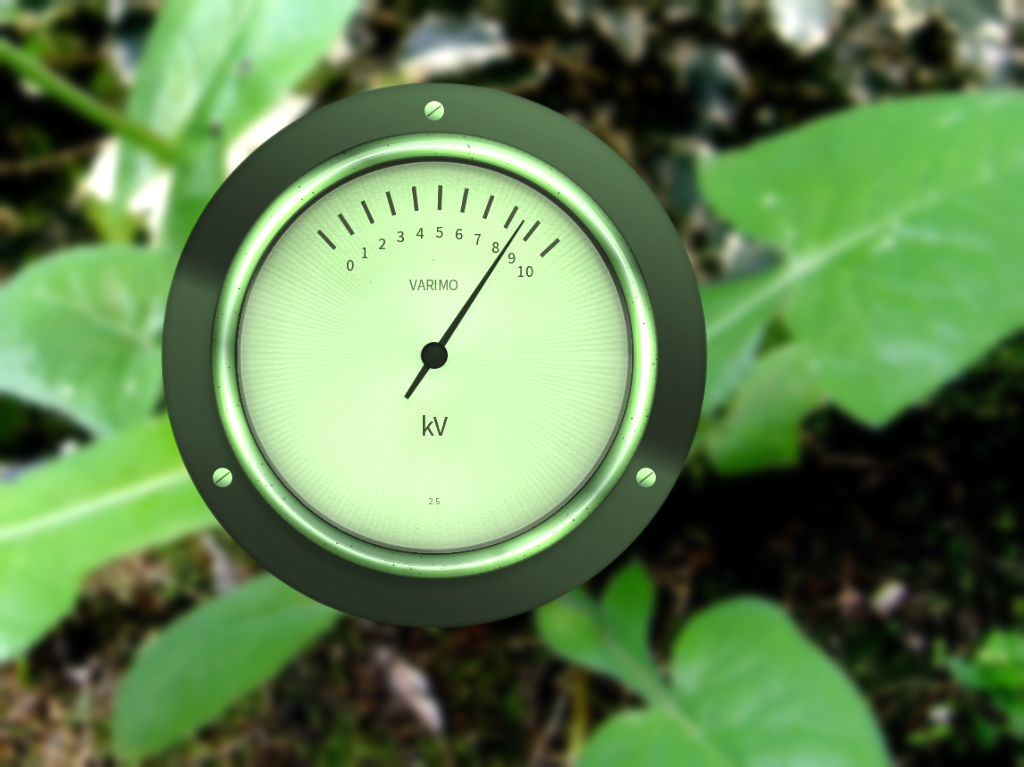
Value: kV 8.5
